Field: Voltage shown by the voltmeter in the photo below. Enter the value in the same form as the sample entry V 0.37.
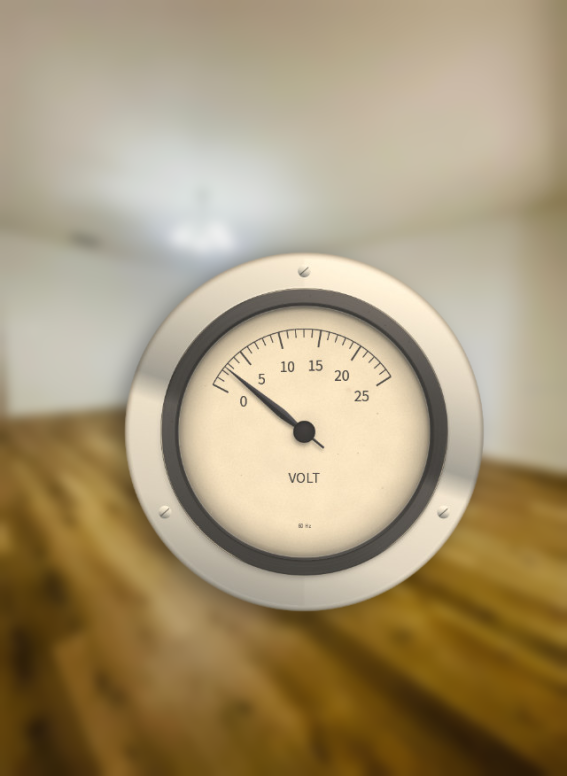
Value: V 2.5
